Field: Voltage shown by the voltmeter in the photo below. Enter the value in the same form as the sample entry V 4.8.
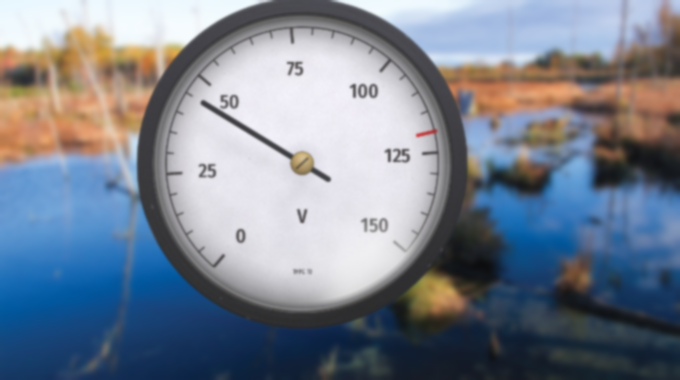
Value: V 45
